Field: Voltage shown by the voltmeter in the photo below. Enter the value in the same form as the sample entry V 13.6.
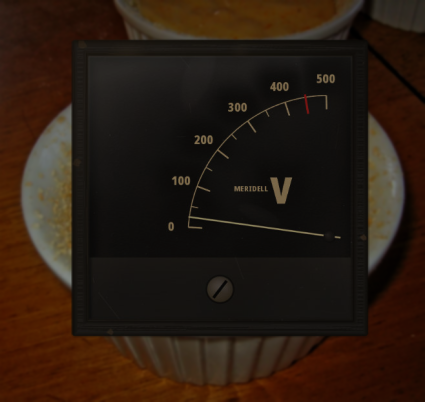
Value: V 25
